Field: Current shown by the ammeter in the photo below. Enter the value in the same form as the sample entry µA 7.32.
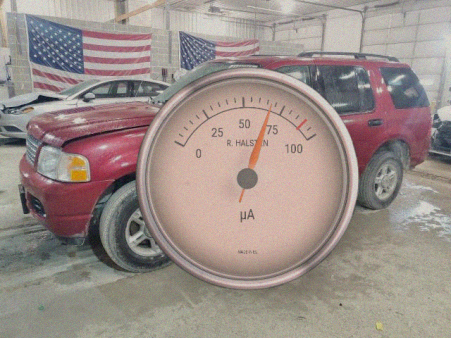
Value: µA 67.5
